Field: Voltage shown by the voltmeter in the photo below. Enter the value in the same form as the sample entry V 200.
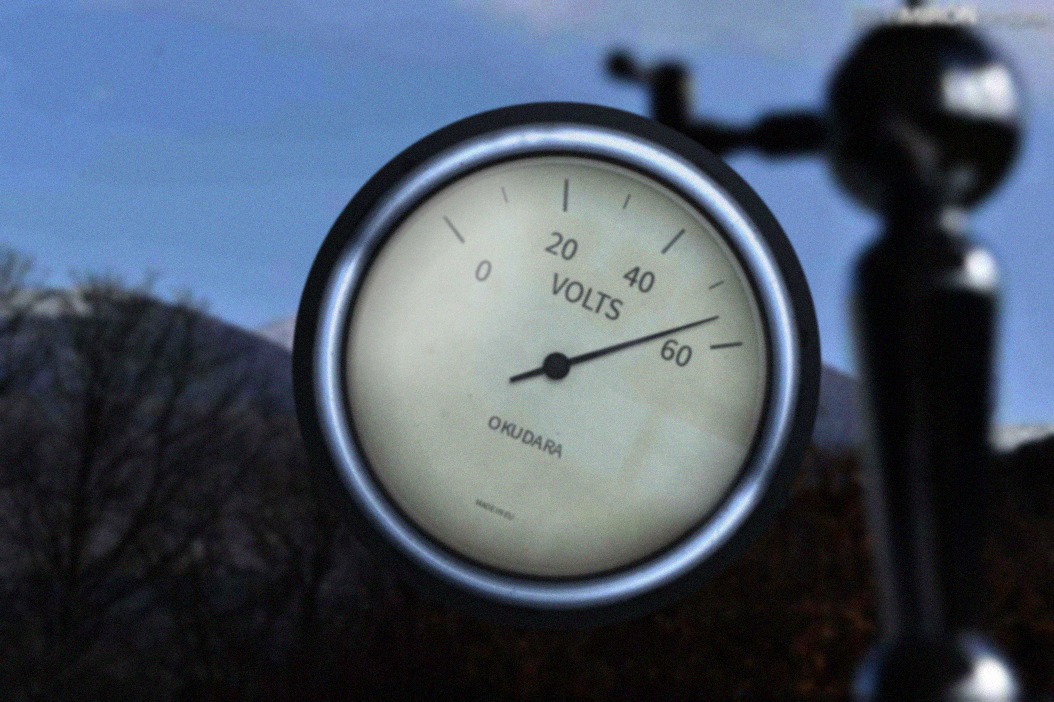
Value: V 55
